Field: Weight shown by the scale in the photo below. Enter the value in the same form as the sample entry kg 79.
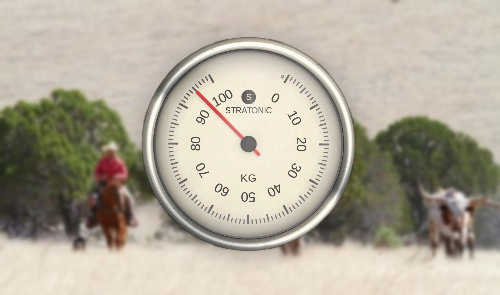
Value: kg 95
